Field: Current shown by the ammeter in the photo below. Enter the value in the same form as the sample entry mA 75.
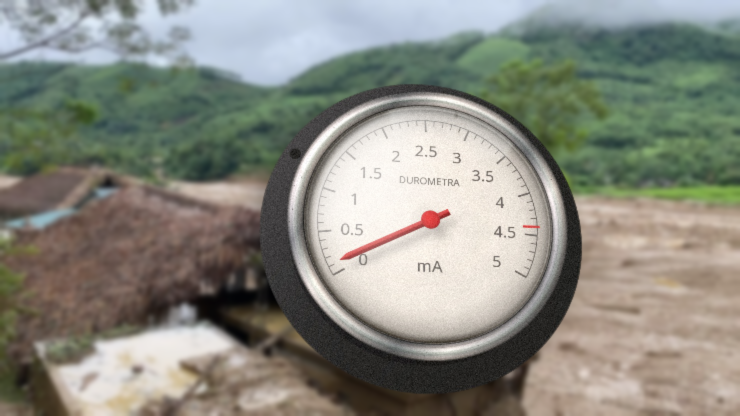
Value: mA 0.1
